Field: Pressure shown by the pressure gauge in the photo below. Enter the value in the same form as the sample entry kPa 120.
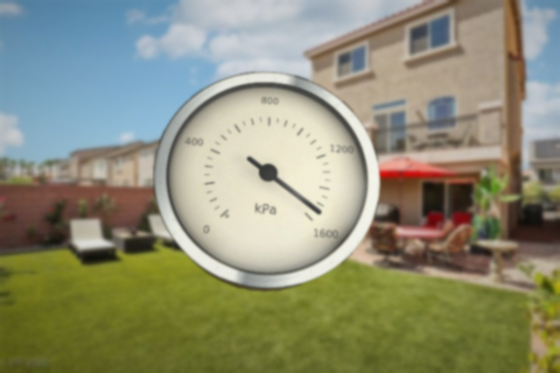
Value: kPa 1550
